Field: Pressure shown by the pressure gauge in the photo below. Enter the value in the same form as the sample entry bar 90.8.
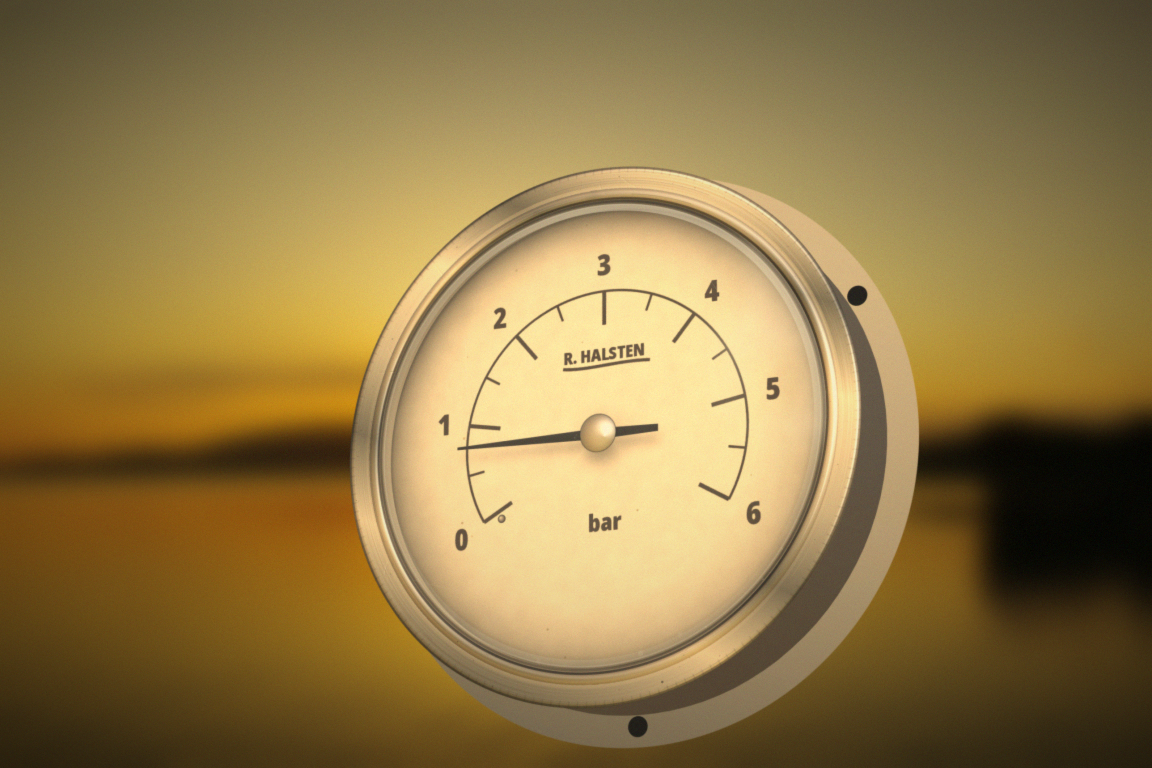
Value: bar 0.75
